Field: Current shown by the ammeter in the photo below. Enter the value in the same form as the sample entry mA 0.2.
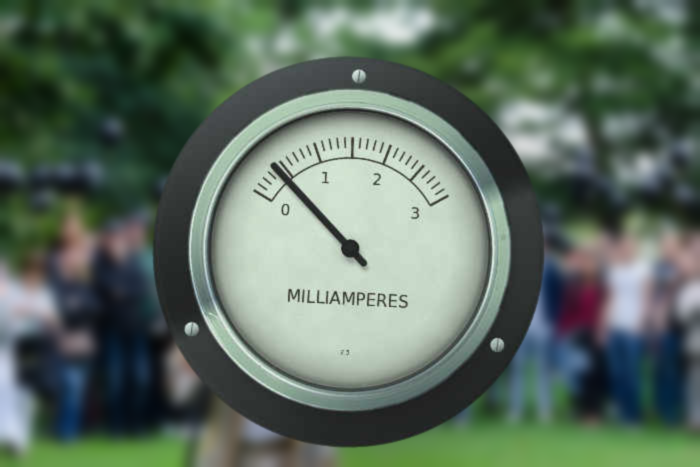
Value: mA 0.4
